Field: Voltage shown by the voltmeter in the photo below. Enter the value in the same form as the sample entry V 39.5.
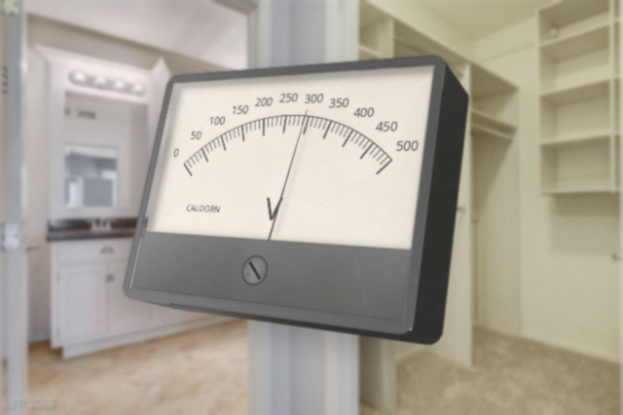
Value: V 300
